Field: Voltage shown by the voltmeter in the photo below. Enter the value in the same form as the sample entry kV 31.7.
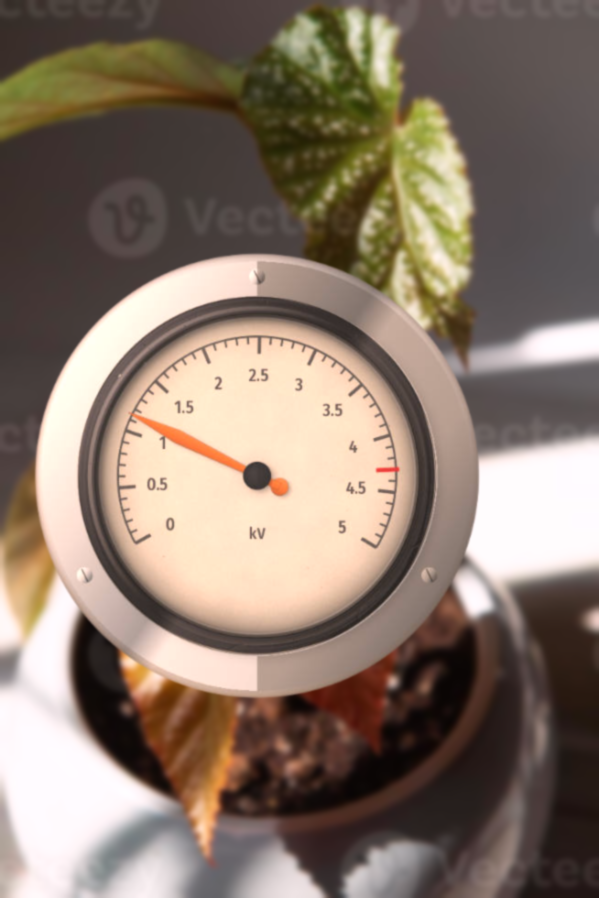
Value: kV 1.15
